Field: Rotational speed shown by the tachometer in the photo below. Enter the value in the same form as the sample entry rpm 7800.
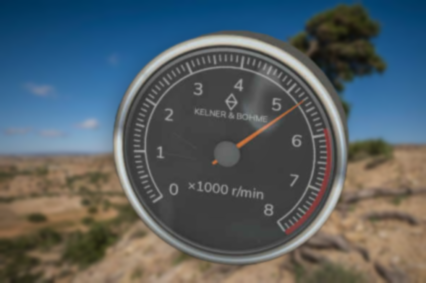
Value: rpm 5300
